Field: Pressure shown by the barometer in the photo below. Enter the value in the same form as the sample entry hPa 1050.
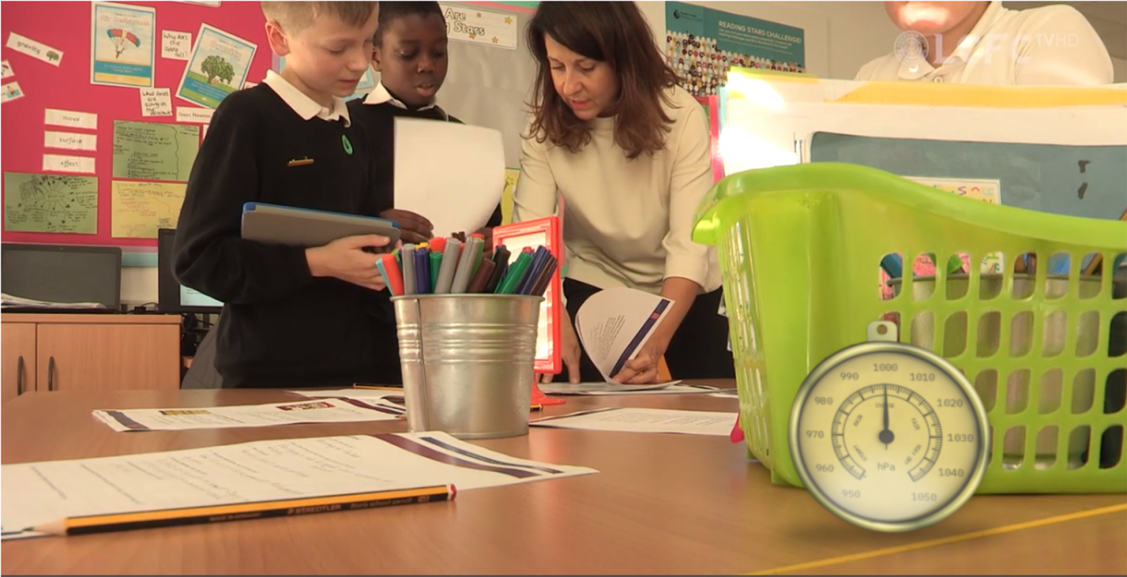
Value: hPa 1000
